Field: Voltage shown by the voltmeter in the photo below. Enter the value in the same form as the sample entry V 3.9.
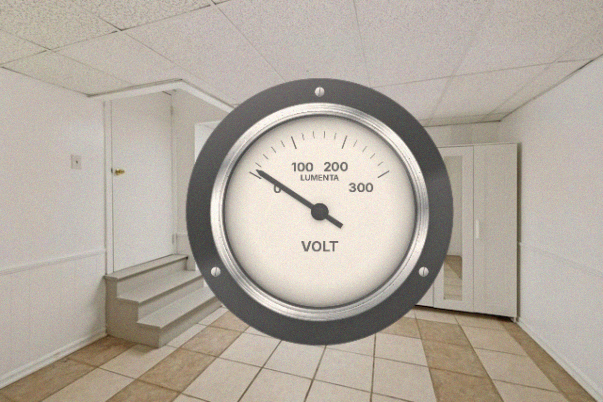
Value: V 10
